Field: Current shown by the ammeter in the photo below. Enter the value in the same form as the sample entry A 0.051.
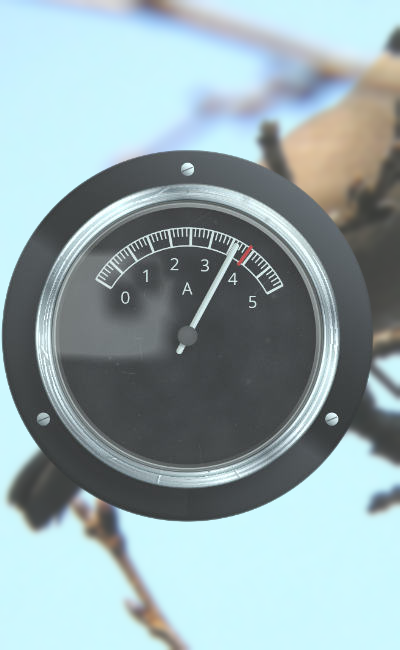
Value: A 3.6
